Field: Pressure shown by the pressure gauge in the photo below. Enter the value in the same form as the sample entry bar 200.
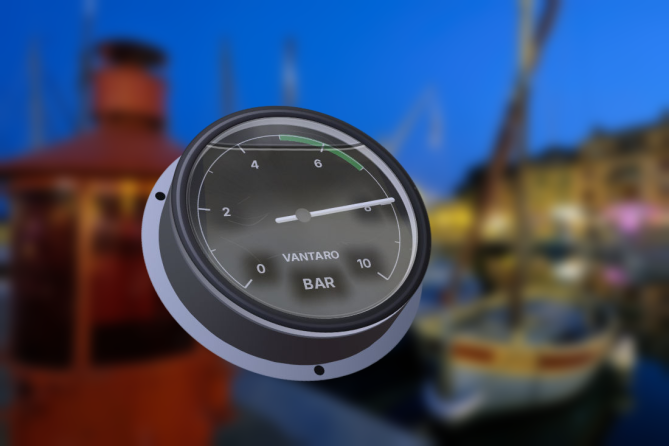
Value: bar 8
